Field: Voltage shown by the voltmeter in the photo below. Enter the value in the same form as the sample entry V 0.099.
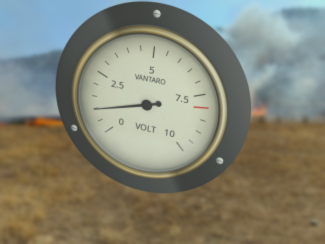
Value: V 1
